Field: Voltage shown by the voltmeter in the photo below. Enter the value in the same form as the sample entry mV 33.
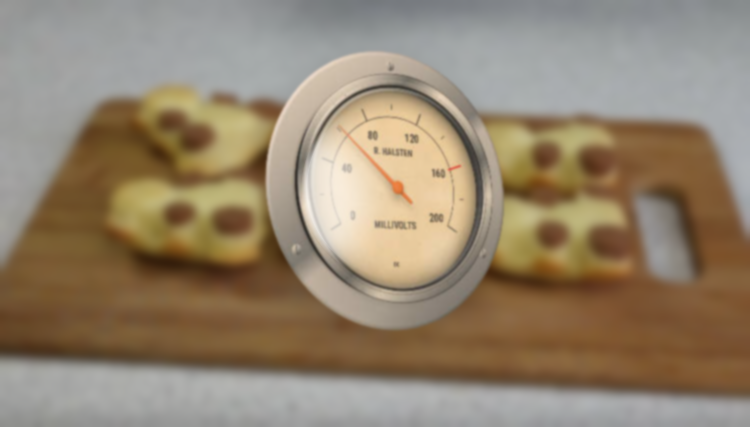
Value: mV 60
